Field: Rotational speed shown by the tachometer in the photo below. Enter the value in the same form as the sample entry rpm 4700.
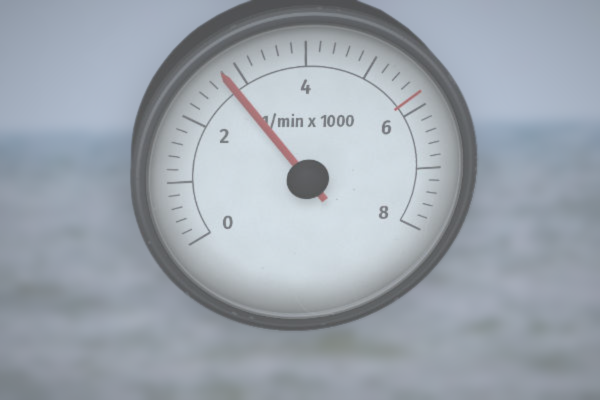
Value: rpm 2800
